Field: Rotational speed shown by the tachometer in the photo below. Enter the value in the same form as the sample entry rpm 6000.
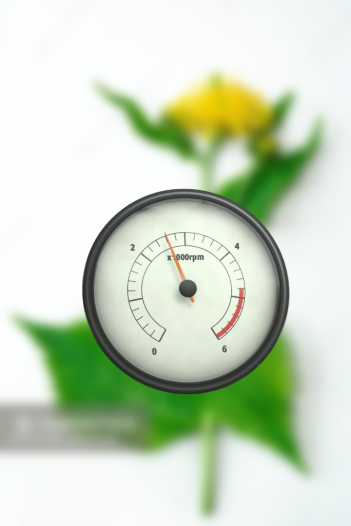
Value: rpm 2600
